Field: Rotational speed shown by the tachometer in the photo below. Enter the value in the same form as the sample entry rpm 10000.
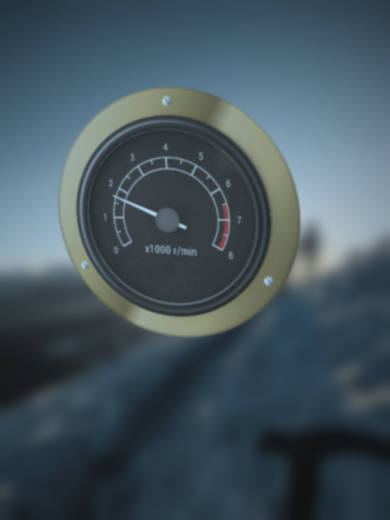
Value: rpm 1750
